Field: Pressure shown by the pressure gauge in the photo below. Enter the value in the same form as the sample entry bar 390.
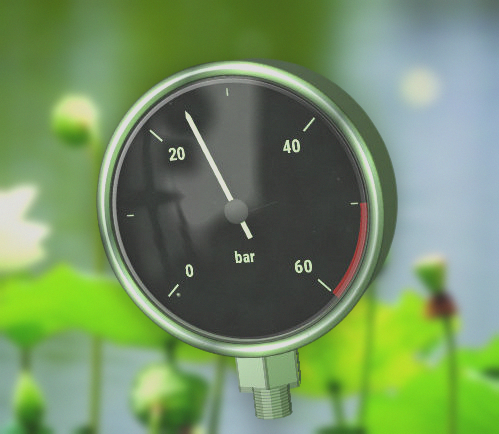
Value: bar 25
